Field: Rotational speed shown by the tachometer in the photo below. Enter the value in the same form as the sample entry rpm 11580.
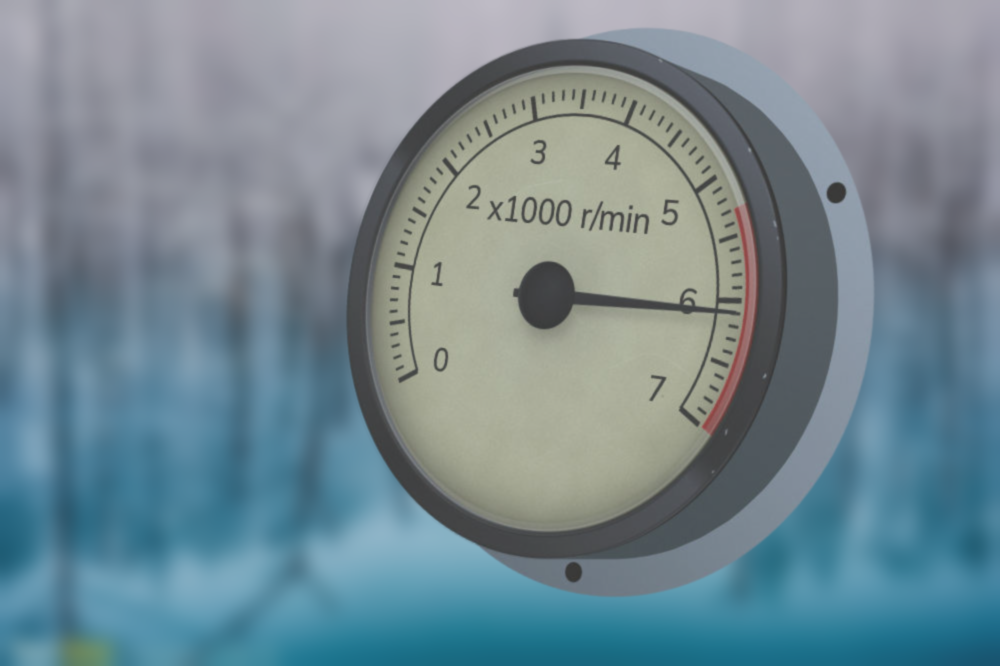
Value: rpm 6100
